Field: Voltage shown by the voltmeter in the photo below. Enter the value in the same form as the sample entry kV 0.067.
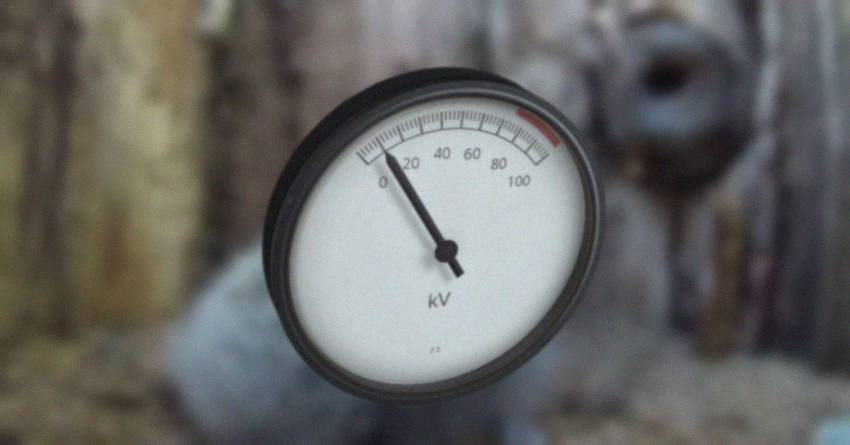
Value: kV 10
